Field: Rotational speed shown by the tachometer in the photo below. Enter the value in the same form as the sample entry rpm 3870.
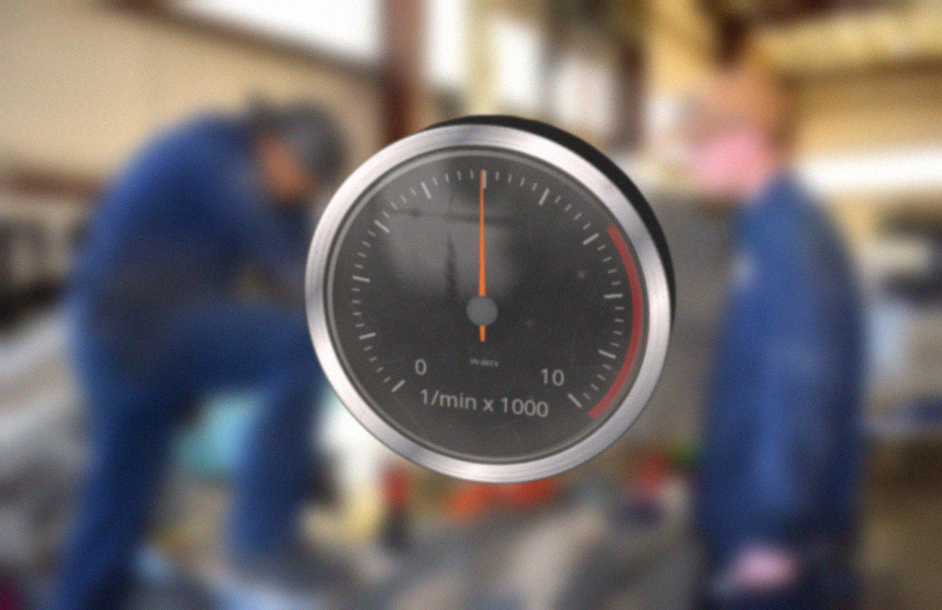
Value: rpm 5000
